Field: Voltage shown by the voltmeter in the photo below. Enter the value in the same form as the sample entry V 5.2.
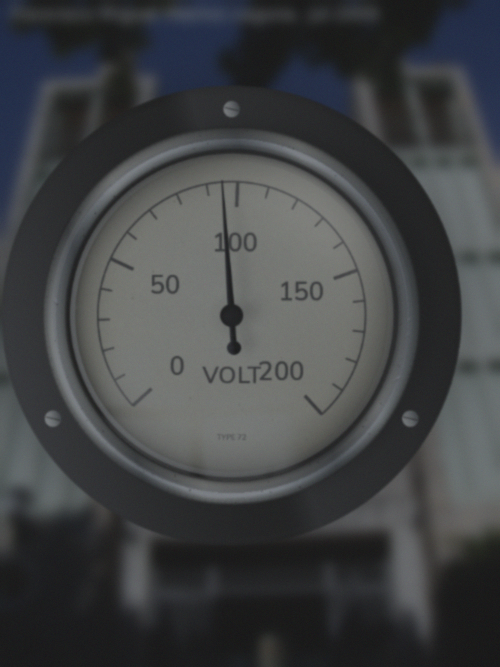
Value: V 95
